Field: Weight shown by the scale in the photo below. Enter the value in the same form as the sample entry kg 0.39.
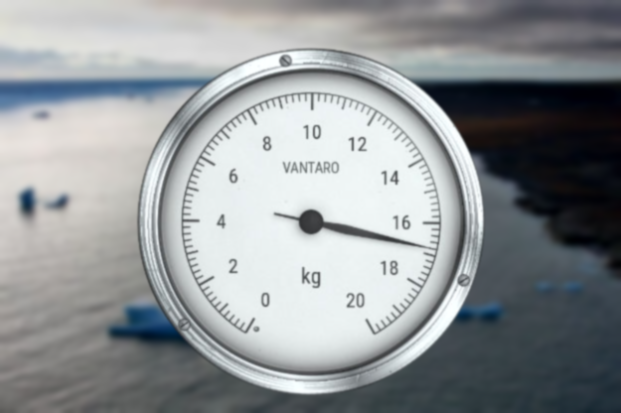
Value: kg 16.8
